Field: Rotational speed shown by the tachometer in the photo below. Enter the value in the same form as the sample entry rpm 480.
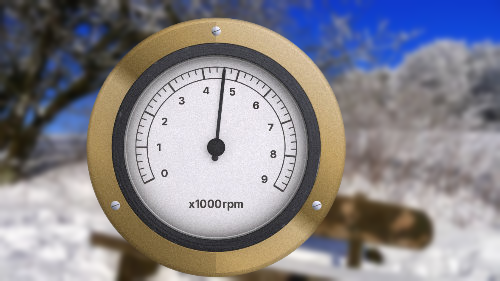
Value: rpm 4600
